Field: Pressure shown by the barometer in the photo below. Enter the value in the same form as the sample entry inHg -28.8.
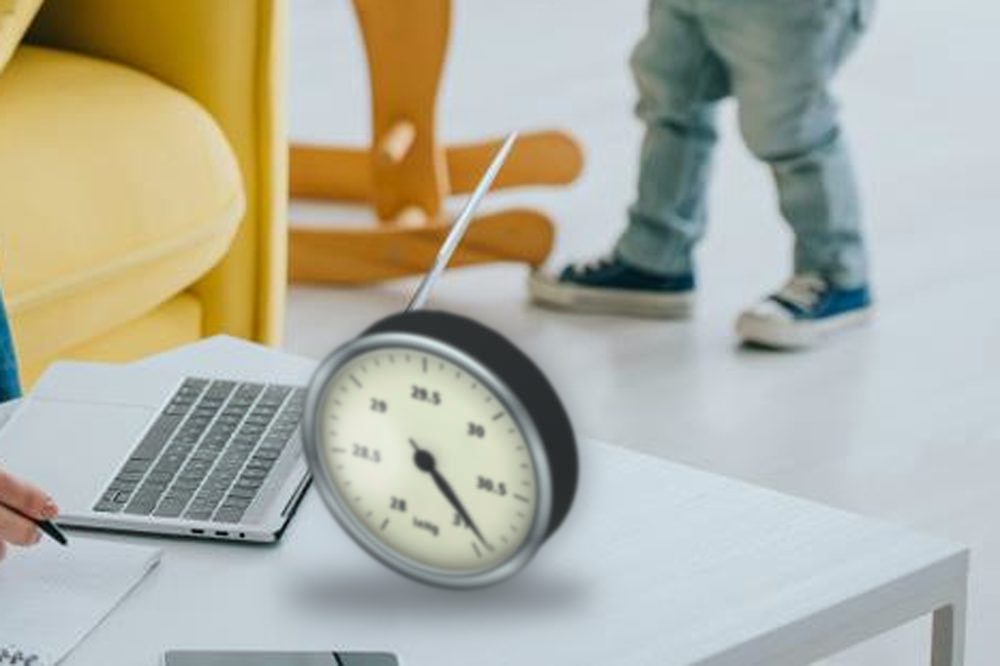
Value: inHg 30.9
